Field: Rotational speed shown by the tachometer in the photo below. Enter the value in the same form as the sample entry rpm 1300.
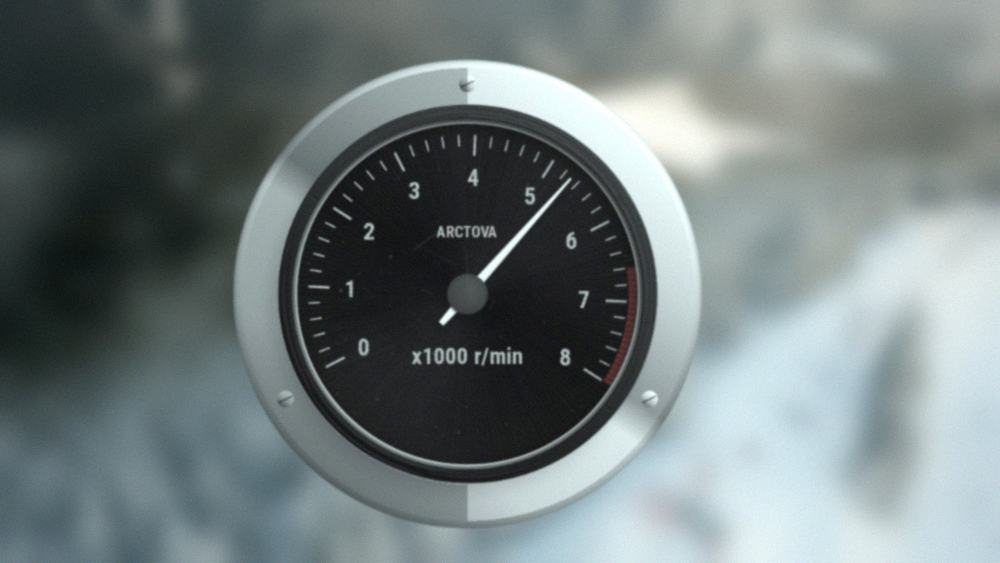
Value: rpm 5300
